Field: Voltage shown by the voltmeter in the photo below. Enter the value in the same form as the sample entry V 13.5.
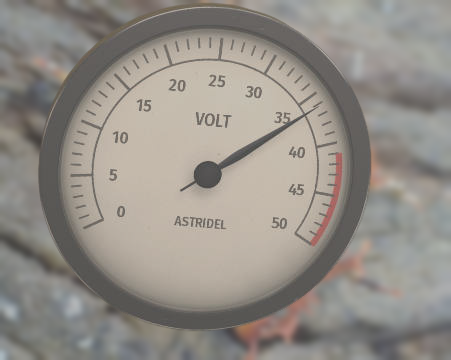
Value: V 36
